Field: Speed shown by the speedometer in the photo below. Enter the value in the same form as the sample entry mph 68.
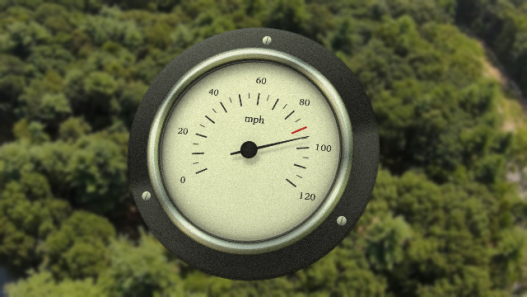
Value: mph 95
